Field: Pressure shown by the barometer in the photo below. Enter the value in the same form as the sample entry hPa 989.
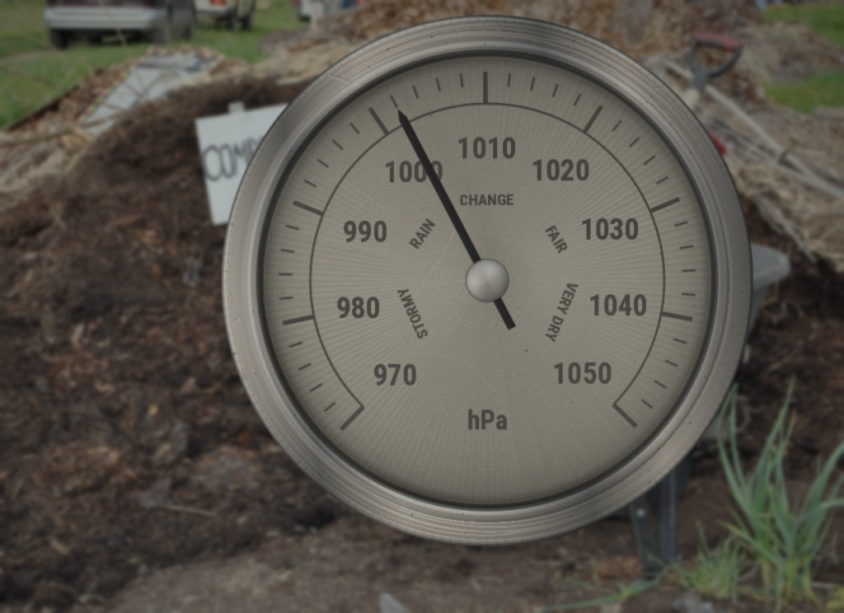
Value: hPa 1002
